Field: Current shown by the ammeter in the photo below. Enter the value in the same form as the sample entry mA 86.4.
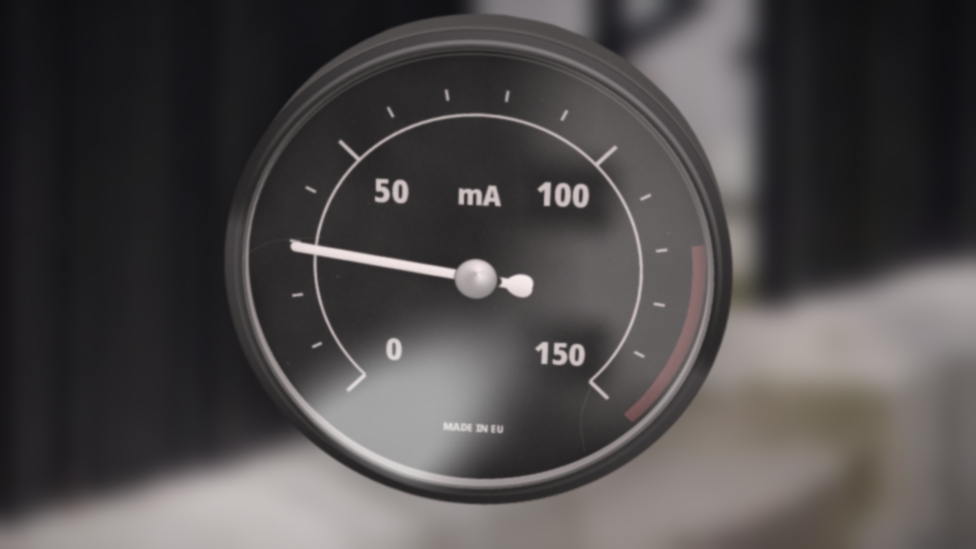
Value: mA 30
